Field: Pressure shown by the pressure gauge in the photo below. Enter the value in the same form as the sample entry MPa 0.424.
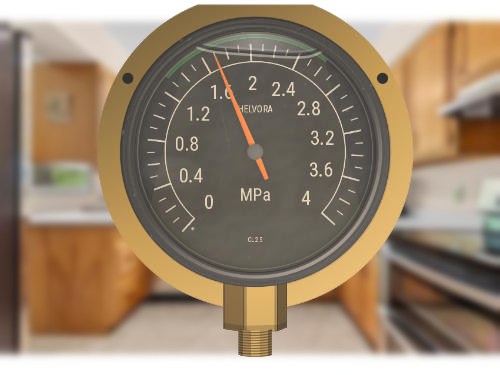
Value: MPa 1.7
